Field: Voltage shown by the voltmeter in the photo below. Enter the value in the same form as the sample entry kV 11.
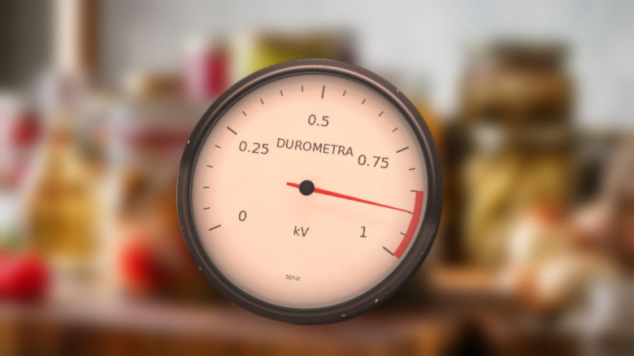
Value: kV 0.9
